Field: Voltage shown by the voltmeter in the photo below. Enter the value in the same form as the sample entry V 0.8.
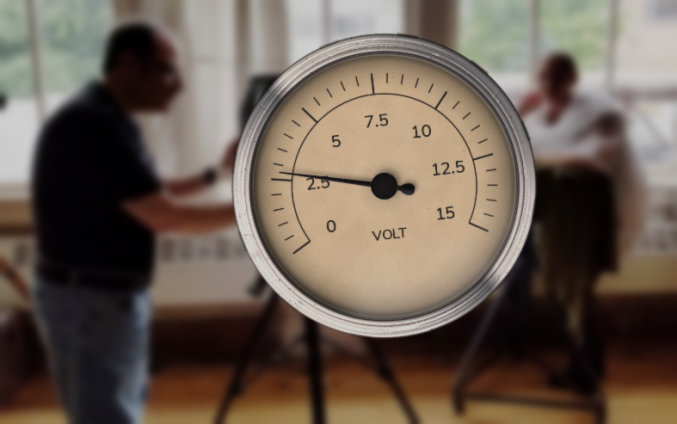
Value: V 2.75
